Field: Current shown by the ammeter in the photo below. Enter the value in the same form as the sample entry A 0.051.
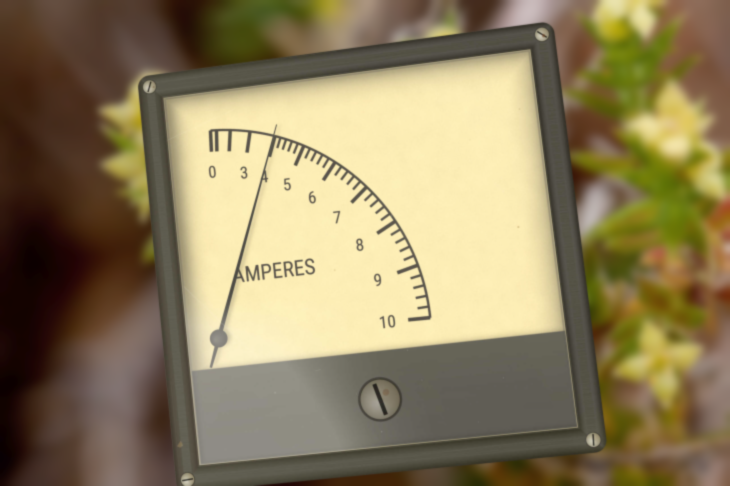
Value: A 4
